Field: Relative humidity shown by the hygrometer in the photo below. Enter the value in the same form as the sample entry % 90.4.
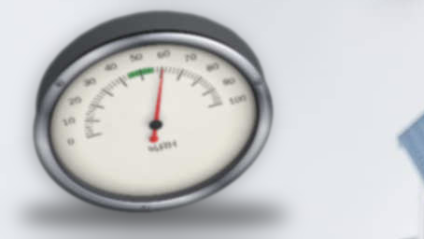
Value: % 60
